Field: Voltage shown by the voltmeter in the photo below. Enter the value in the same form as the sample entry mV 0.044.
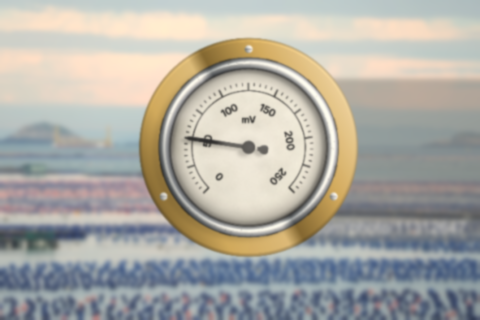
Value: mV 50
